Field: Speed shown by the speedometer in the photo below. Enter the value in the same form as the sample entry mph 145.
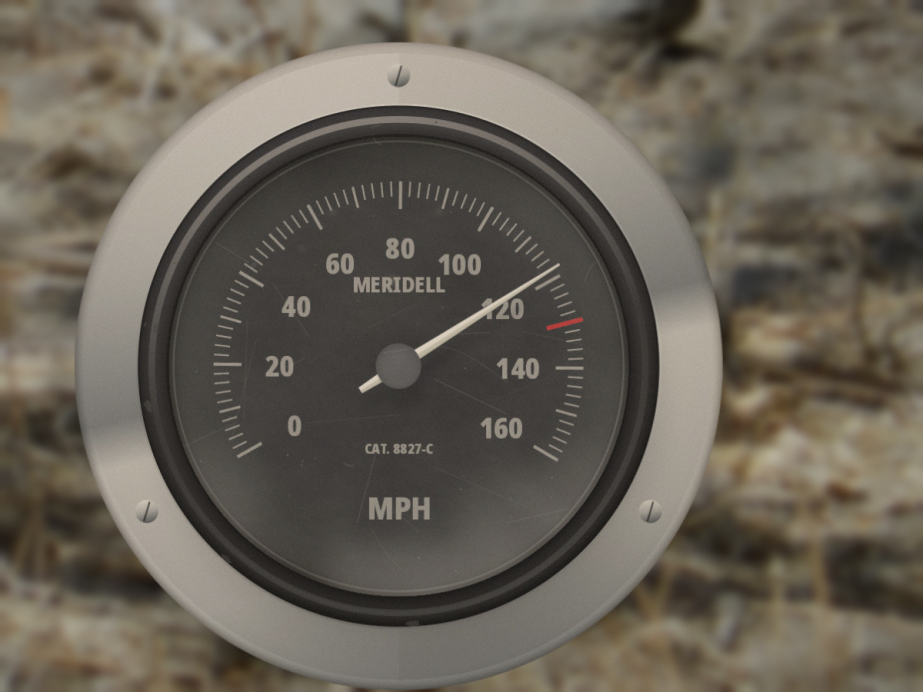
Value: mph 118
